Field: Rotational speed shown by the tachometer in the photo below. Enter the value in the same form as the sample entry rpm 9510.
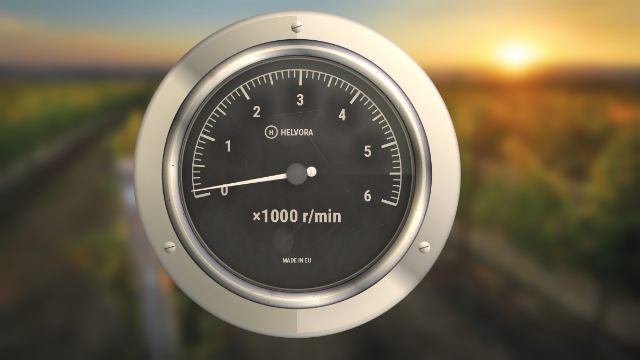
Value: rpm 100
